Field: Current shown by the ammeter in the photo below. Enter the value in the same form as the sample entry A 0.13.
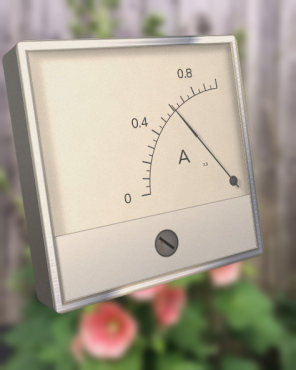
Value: A 0.6
